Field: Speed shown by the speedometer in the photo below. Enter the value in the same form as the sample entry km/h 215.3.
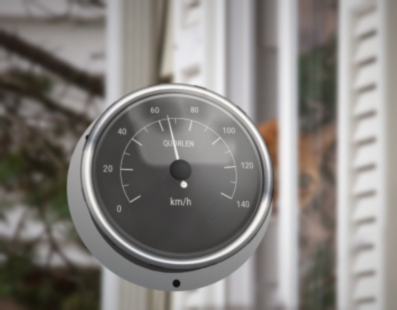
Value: km/h 65
